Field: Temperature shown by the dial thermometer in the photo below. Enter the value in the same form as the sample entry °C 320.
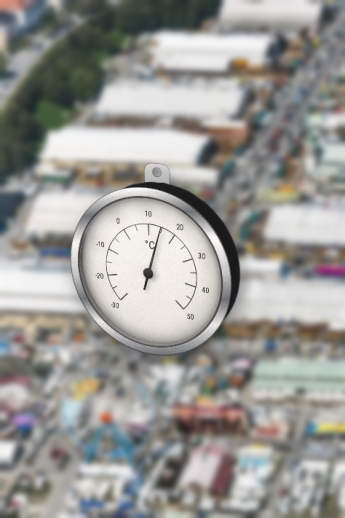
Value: °C 15
